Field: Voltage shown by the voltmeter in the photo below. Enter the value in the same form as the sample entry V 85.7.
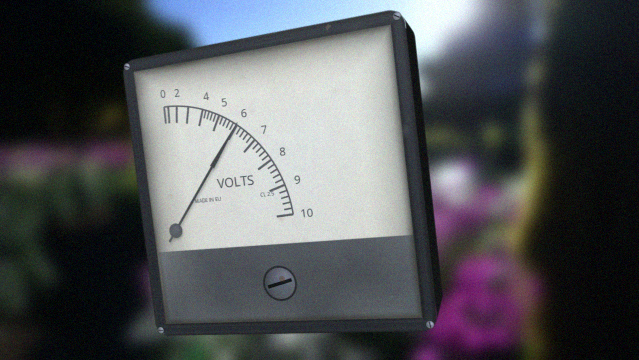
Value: V 6
